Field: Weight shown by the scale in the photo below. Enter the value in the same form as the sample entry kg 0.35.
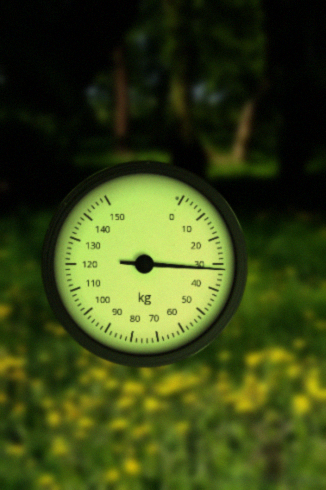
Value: kg 32
